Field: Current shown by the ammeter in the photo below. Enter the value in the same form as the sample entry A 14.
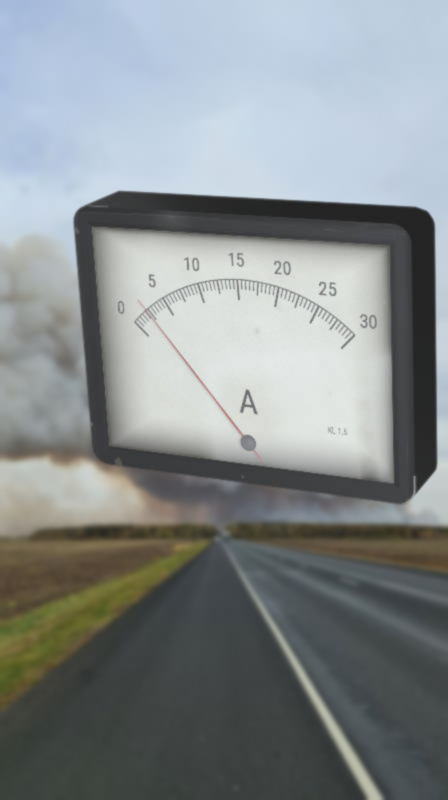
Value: A 2.5
